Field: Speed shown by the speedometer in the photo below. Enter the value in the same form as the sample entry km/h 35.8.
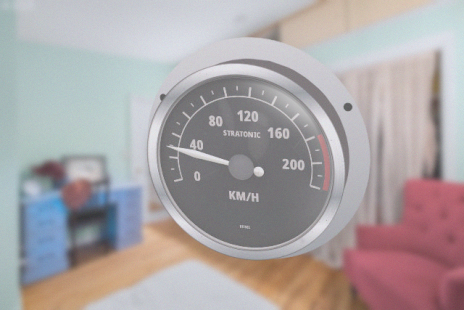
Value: km/h 30
